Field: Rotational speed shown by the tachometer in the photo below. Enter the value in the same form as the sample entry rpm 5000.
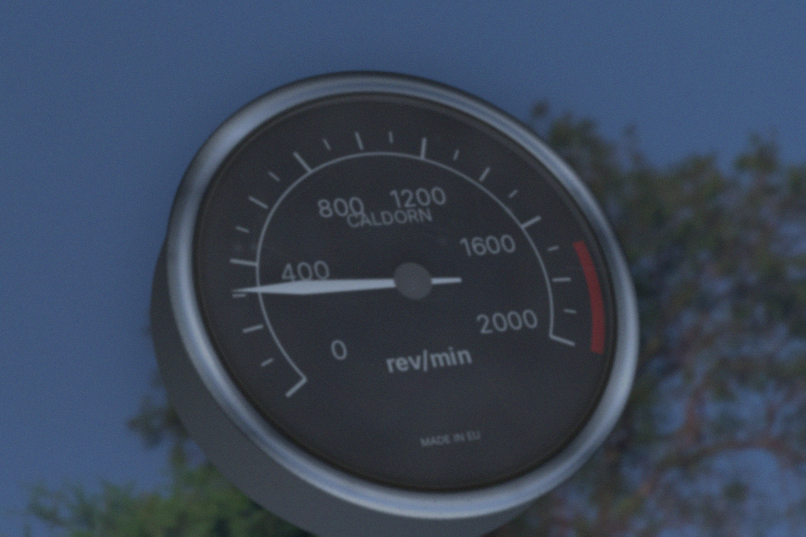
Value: rpm 300
